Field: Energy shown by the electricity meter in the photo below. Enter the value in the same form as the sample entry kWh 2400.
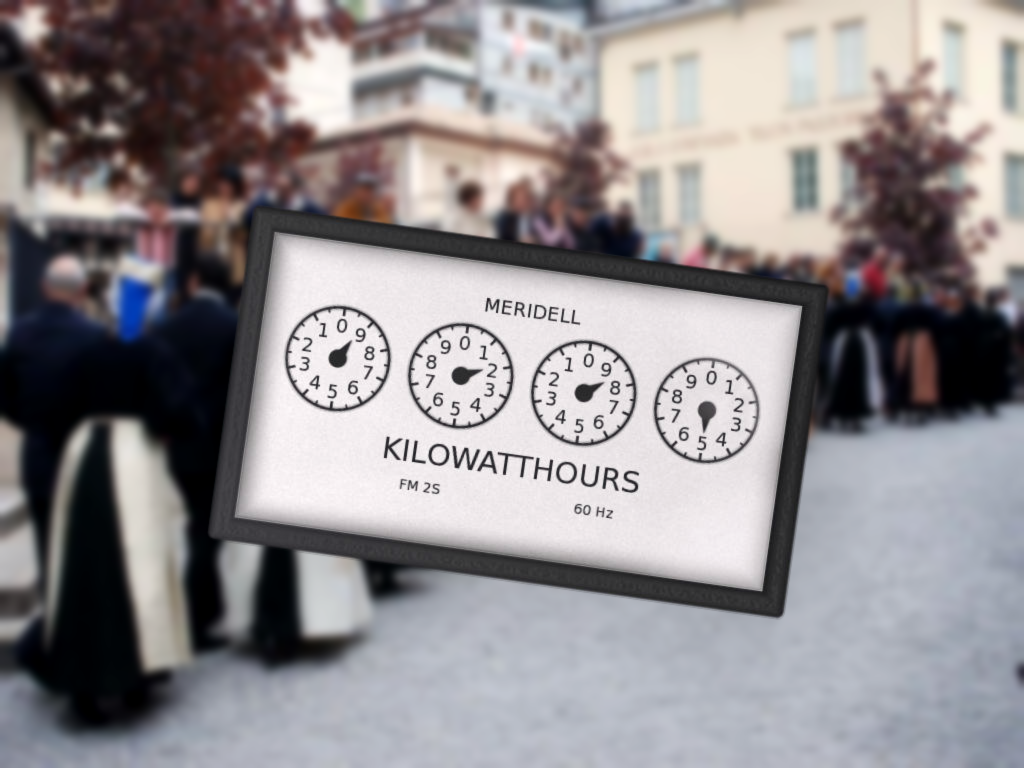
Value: kWh 9185
